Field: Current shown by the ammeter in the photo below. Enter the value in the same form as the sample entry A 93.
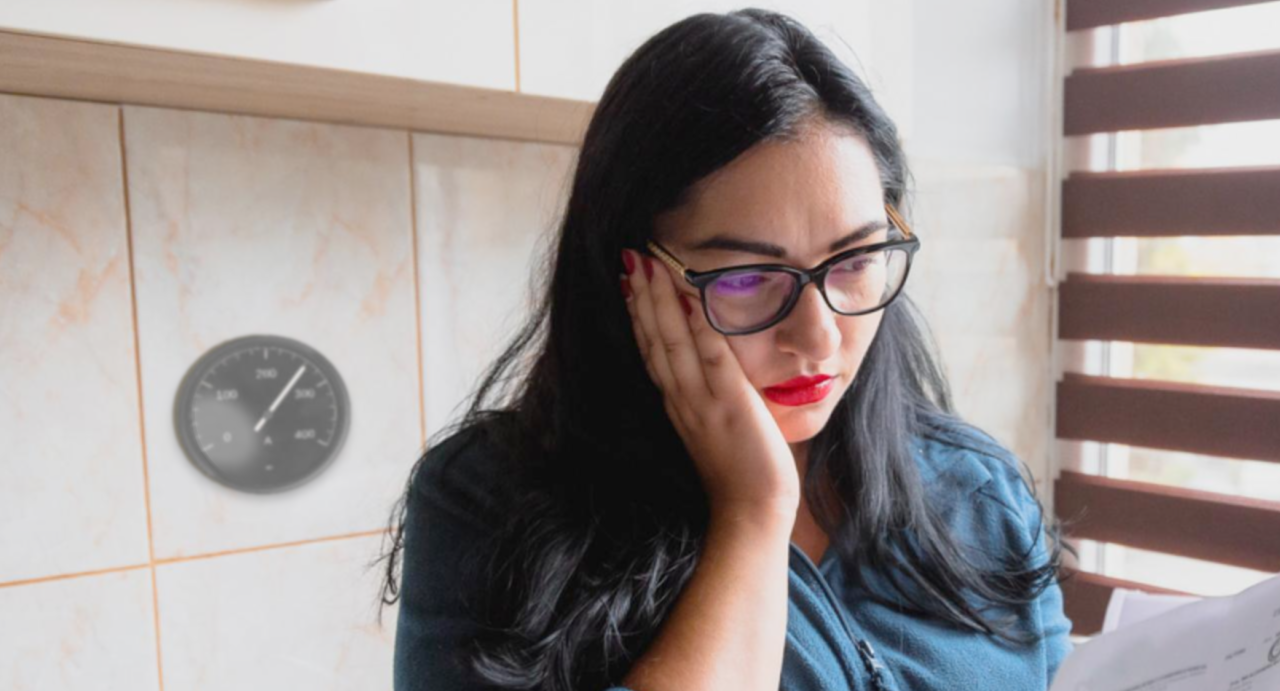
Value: A 260
